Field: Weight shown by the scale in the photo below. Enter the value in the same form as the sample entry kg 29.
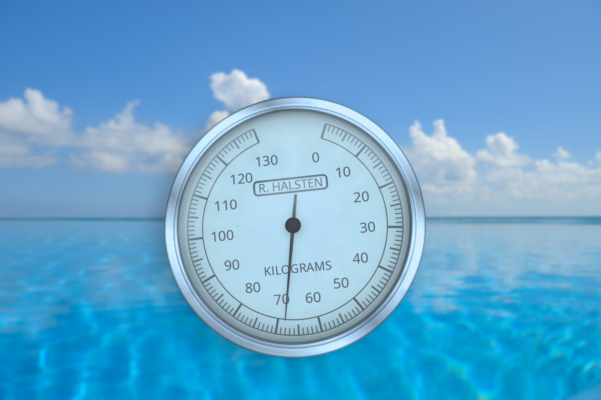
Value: kg 68
